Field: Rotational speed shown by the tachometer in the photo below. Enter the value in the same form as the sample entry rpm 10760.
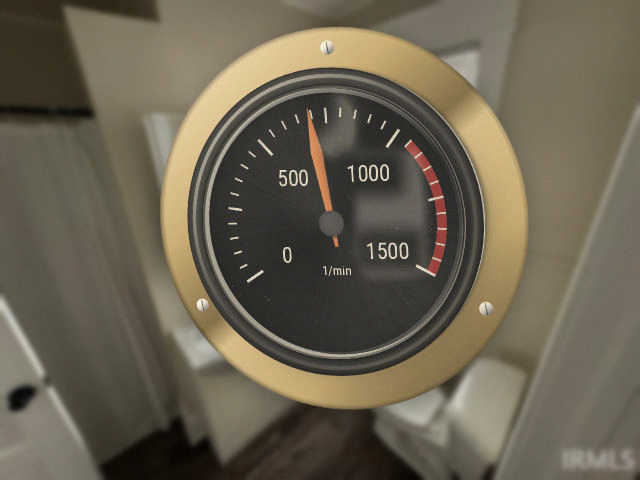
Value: rpm 700
